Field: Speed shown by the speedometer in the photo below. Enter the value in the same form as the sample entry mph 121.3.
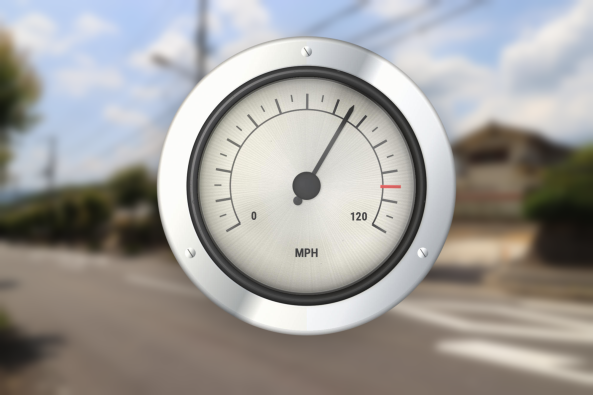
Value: mph 75
